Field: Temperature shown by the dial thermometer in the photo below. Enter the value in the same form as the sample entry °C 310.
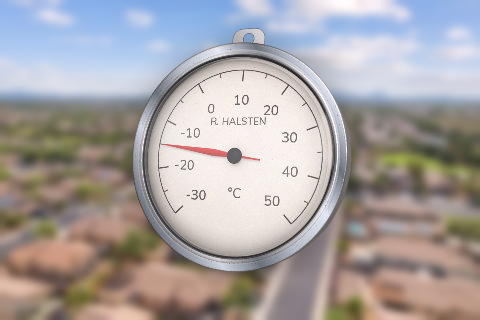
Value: °C -15
